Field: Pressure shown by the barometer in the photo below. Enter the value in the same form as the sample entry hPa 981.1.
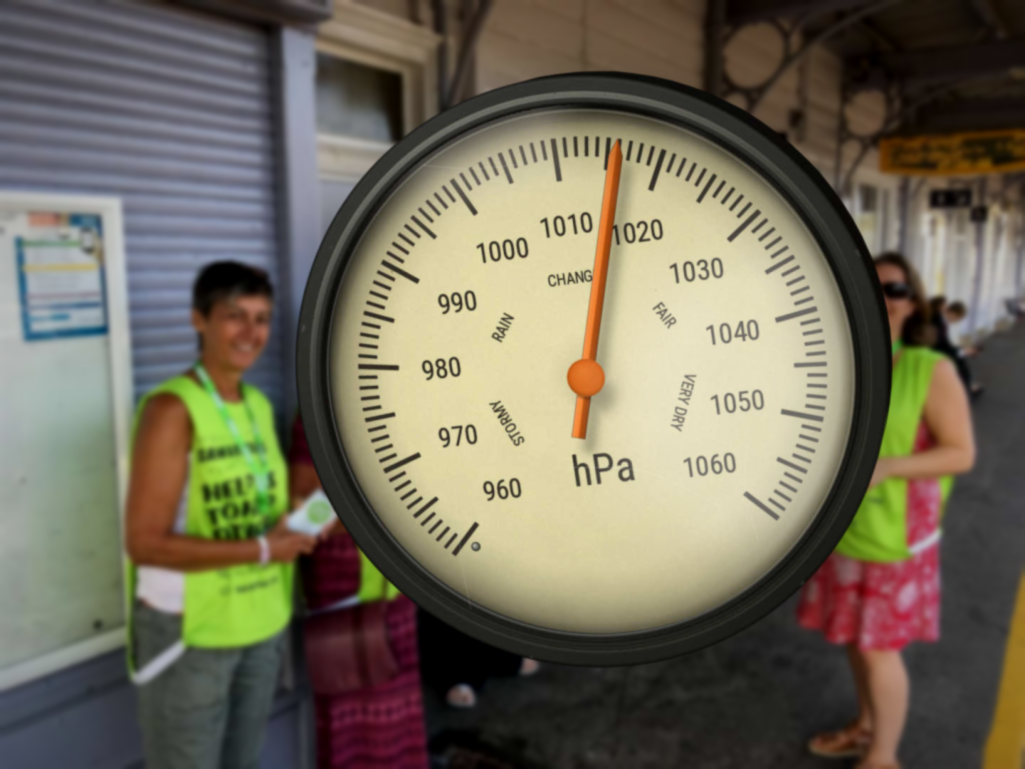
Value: hPa 1016
